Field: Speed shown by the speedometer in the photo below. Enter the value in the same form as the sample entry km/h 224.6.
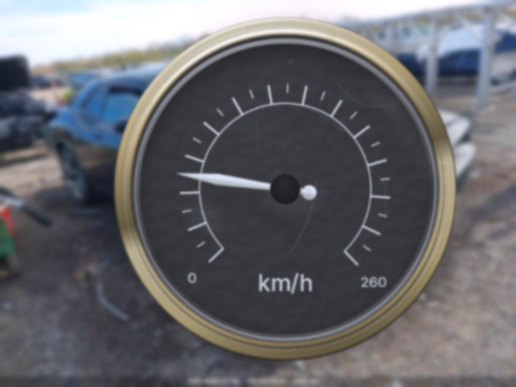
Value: km/h 50
